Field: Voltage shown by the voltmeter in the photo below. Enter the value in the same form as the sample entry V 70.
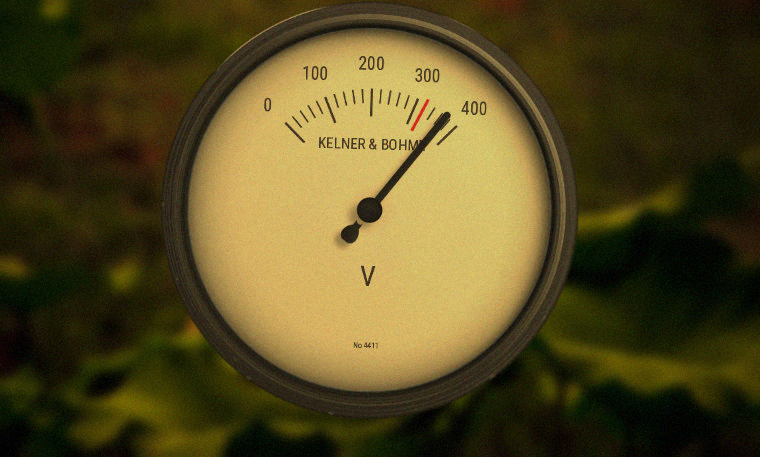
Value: V 370
